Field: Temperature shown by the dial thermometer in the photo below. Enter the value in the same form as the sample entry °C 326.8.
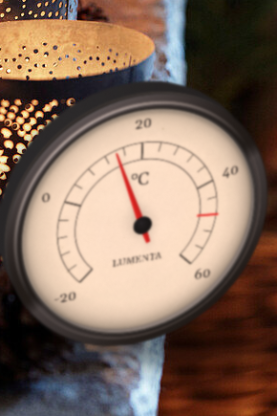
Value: °C 14
